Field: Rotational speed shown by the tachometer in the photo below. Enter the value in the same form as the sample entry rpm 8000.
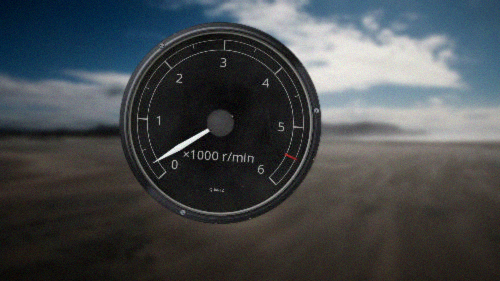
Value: rpm 250
